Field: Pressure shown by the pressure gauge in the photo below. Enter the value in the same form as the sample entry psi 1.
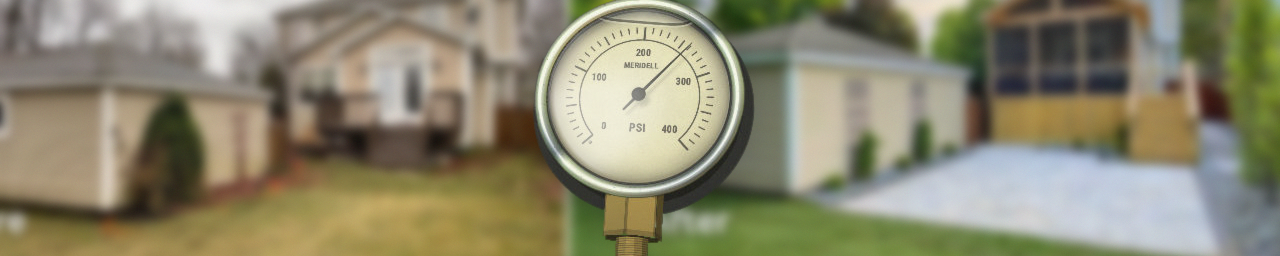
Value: psi 260
